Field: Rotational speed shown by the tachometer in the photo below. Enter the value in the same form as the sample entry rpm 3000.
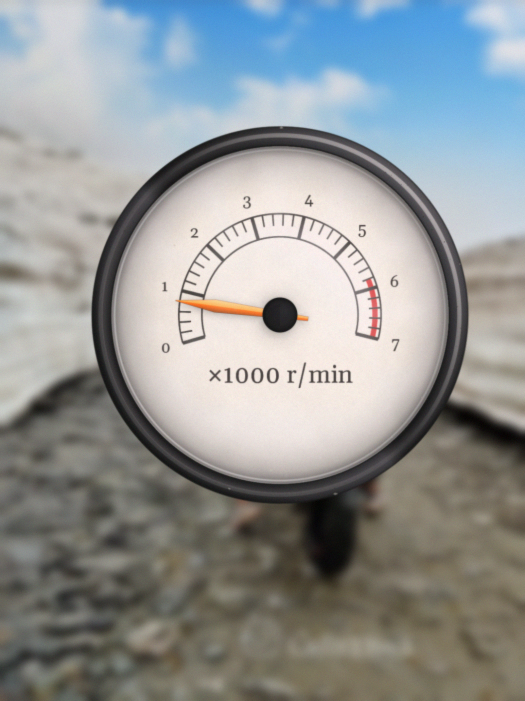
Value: rpm 800
